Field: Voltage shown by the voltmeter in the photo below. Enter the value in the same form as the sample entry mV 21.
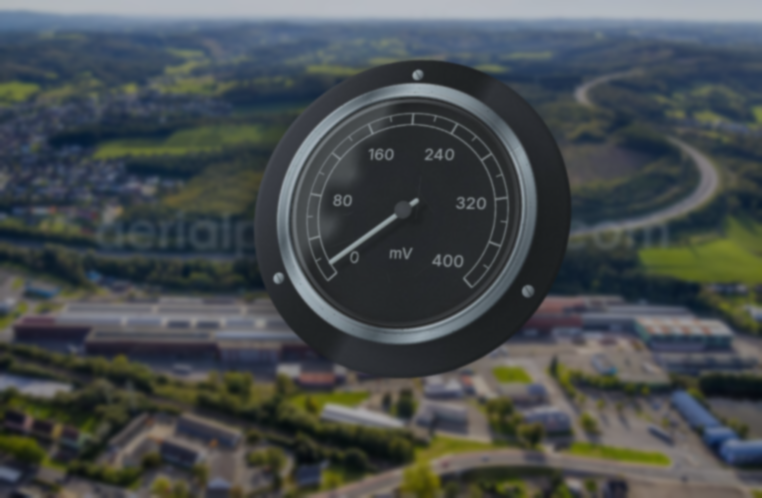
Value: mV 10
